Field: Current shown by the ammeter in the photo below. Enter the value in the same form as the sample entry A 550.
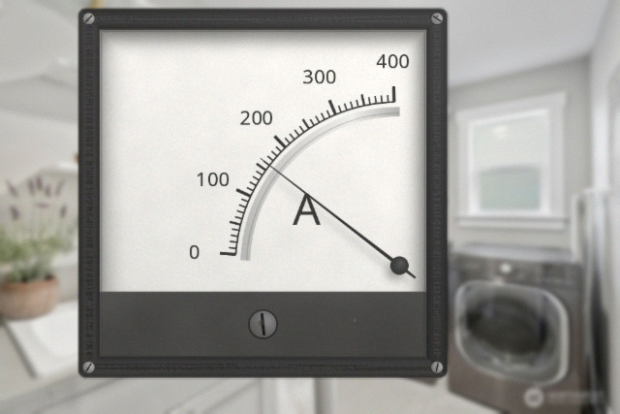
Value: A 160
